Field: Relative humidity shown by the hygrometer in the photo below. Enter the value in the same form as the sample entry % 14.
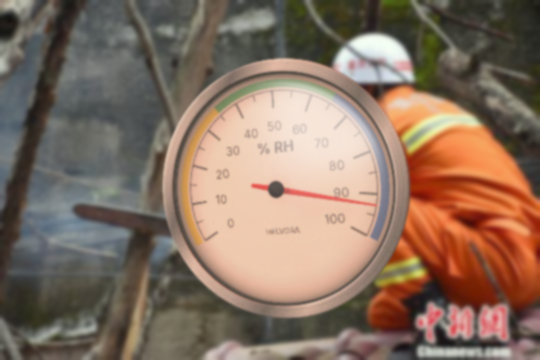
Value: % 92.5
